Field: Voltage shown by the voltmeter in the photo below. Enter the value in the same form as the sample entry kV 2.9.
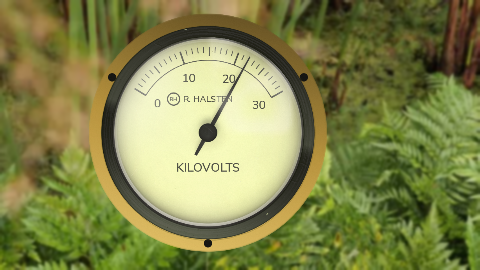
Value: kV 22
